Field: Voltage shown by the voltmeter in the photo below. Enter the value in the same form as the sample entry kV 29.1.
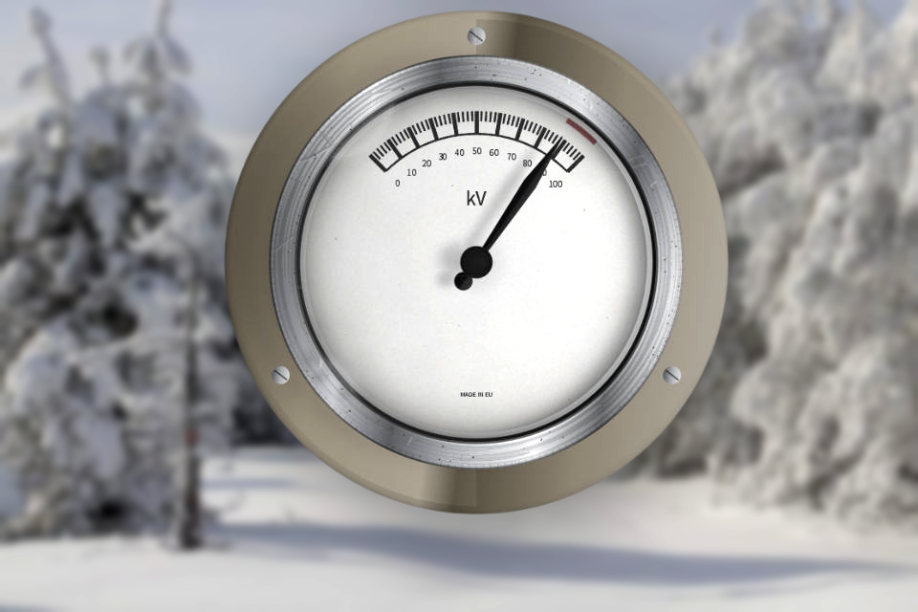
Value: kV 88
